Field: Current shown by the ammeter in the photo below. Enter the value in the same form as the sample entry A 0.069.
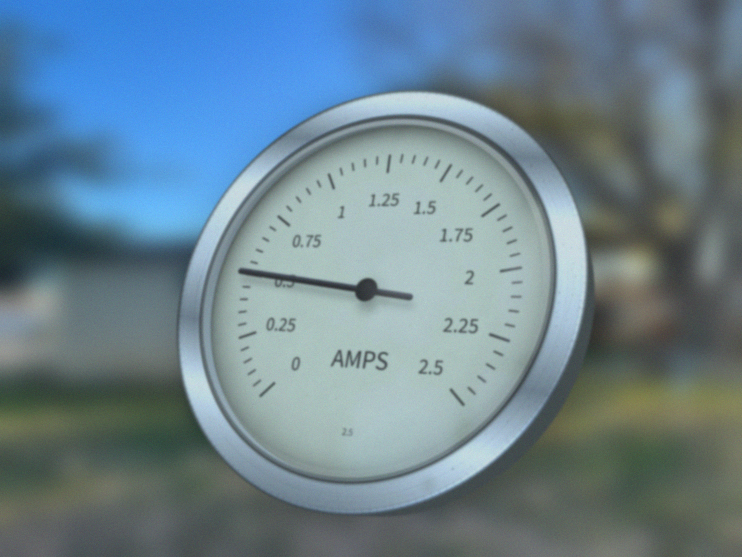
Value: A 0.5
